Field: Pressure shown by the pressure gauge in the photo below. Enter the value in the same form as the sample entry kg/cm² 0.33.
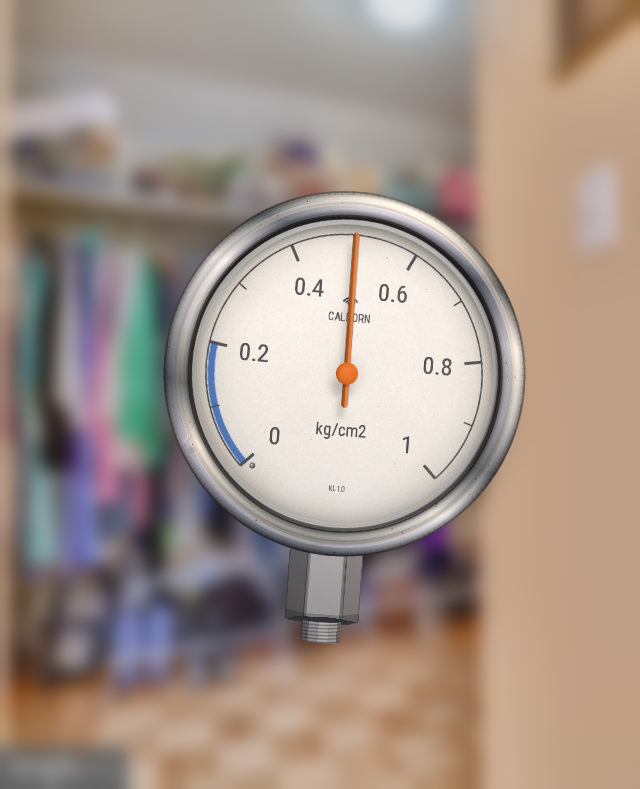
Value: kg/cm² 0.5
